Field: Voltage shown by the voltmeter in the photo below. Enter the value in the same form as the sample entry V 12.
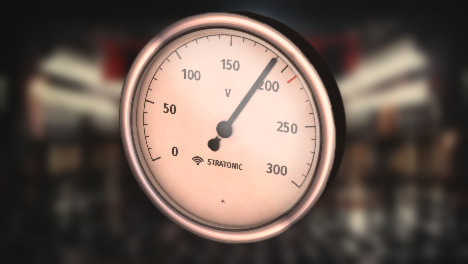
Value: V 190
